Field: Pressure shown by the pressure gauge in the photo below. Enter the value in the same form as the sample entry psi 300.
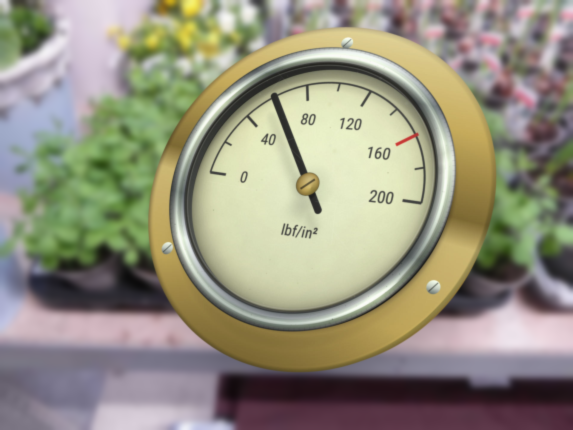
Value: psi 60
